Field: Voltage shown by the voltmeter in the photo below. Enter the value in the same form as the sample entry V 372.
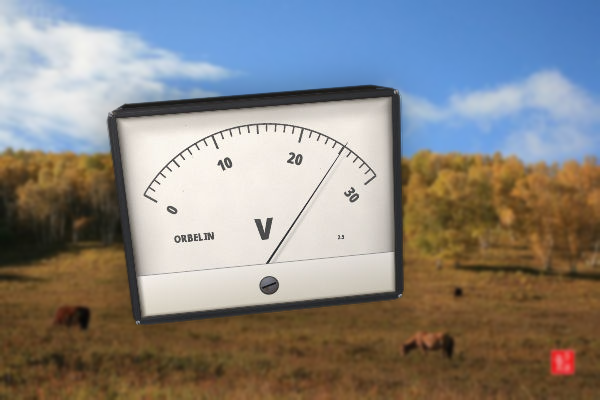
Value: V 25
